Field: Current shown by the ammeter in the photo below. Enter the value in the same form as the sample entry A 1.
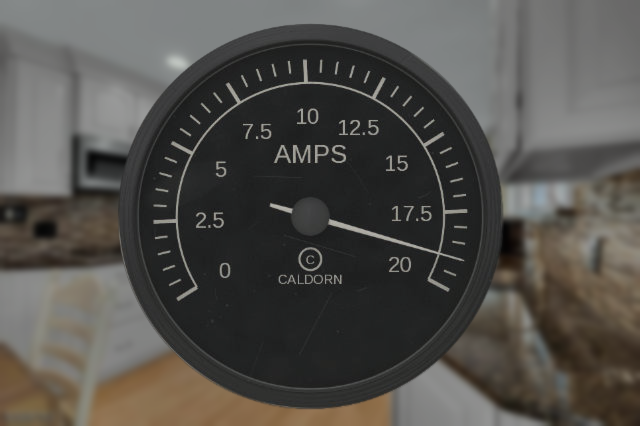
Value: A 19
